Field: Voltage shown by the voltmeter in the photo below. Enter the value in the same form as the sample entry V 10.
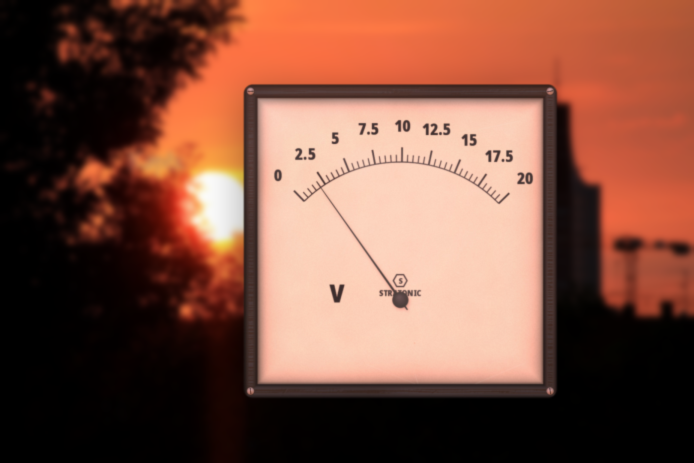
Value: V 2
